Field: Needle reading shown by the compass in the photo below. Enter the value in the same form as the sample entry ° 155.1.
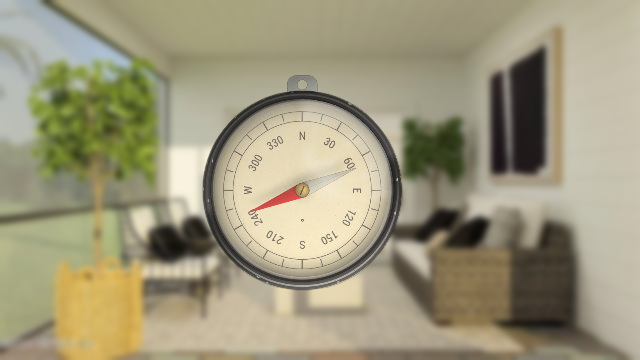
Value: ° 247.5
